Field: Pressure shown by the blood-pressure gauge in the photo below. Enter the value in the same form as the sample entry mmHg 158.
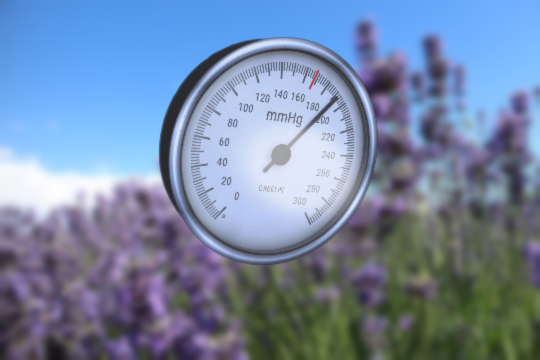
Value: mmHg 190
